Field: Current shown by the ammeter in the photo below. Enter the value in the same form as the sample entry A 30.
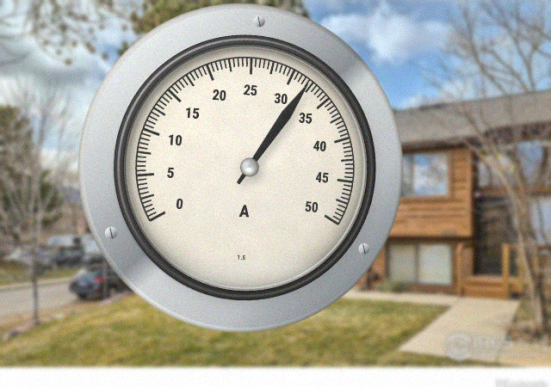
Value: A 32
